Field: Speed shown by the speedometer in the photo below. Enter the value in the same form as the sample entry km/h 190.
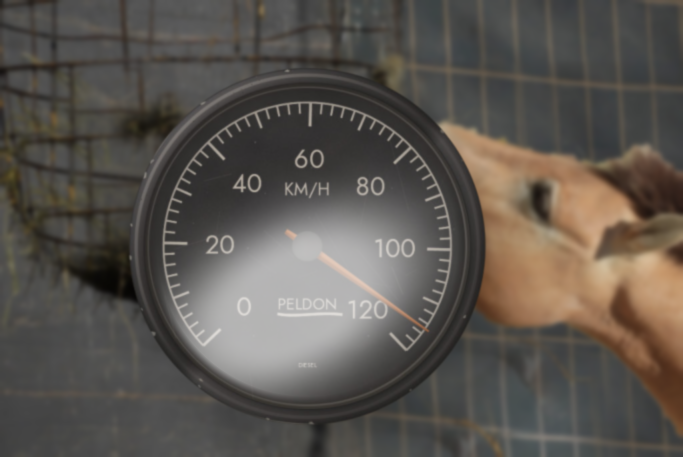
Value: km/h 115
